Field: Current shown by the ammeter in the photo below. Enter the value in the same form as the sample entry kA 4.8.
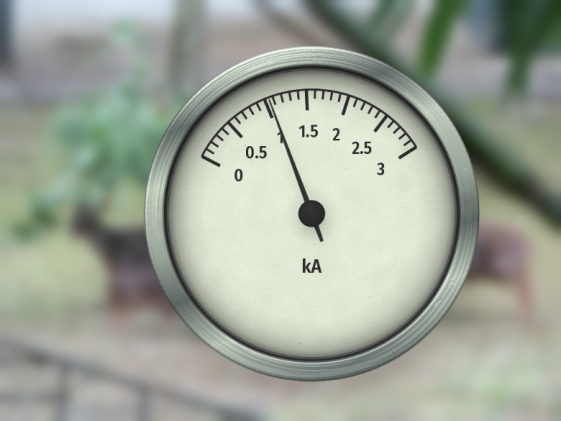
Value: kA 1.05
